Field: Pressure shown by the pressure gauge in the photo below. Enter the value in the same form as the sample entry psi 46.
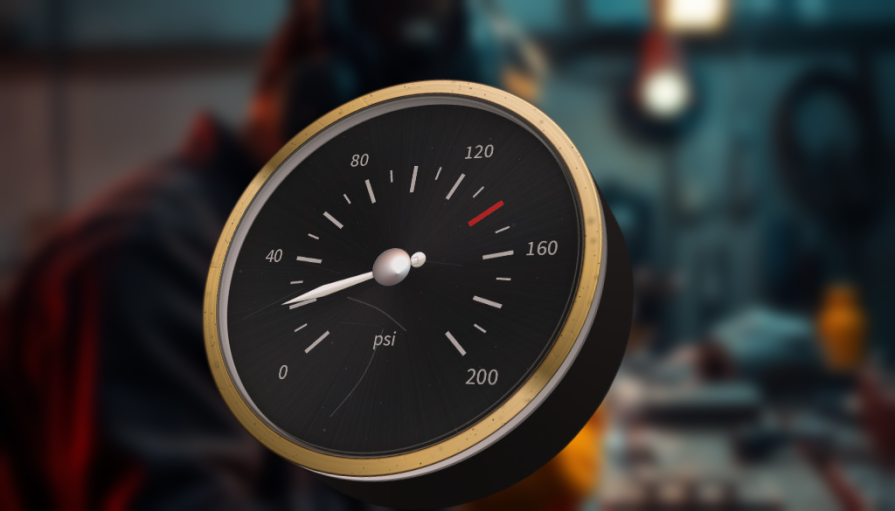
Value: psi 20
